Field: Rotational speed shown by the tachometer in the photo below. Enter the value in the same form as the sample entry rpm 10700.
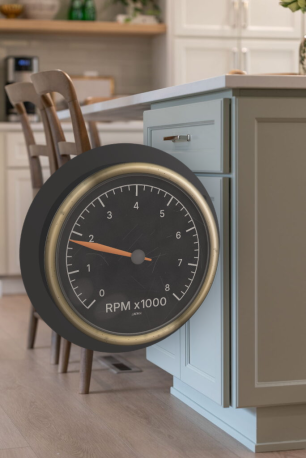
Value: rpm 1800
